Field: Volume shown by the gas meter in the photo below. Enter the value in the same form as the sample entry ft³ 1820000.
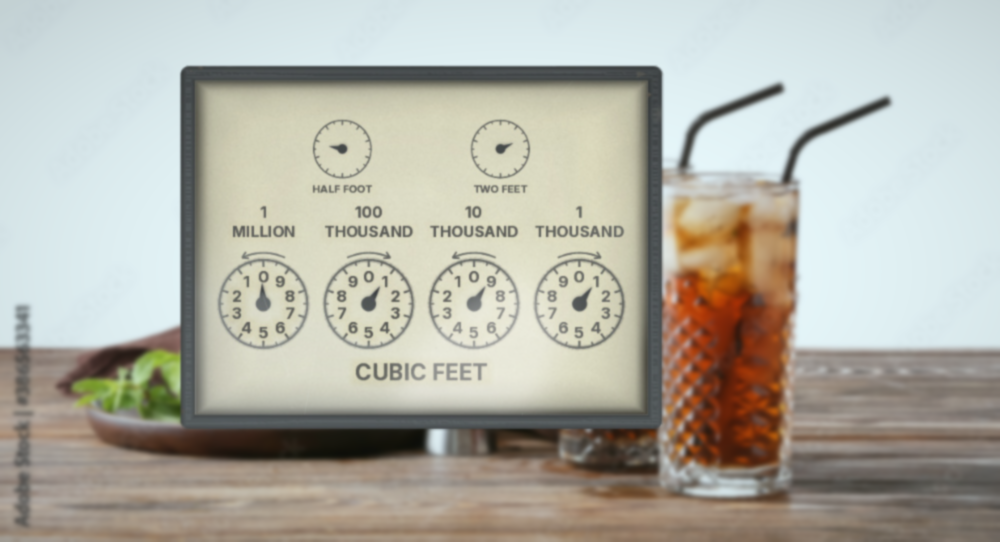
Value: ft³ 9100
